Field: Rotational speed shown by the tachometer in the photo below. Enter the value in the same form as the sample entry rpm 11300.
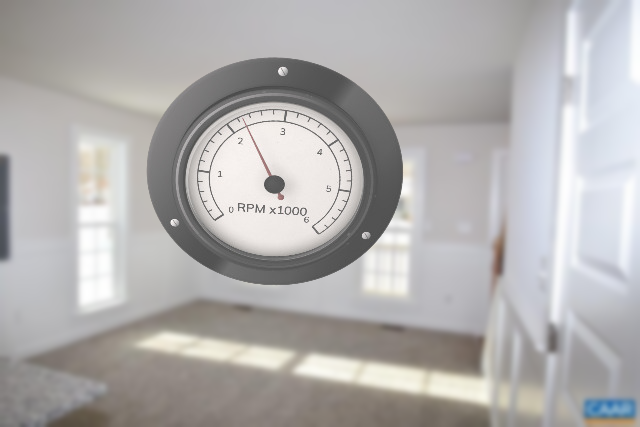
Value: rpm 2300
